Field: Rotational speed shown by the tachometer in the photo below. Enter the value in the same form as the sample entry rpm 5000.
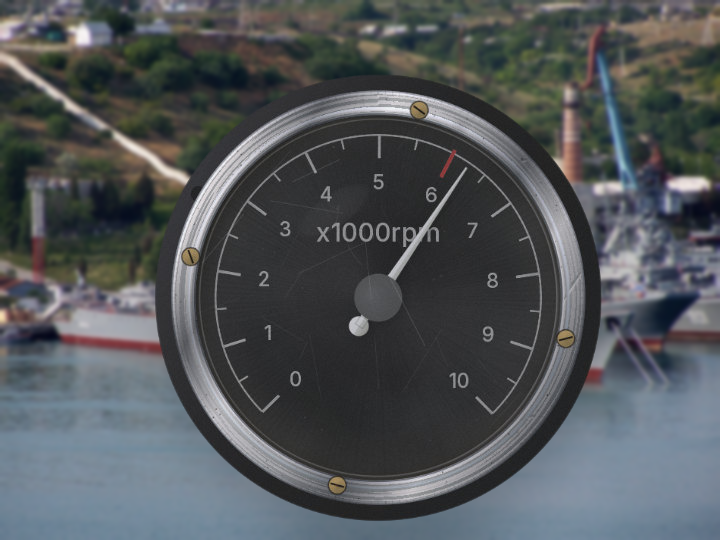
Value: rpm 6250
